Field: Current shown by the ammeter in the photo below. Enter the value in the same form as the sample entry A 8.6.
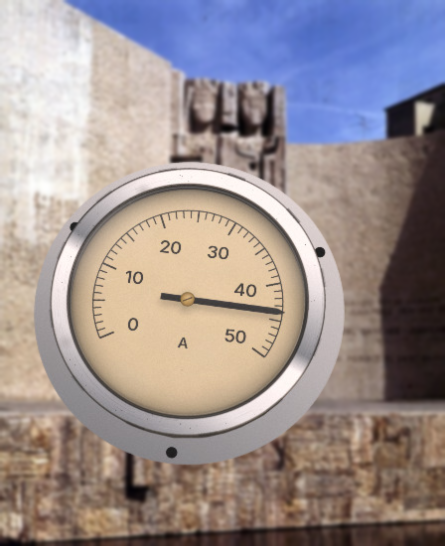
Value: A 44
